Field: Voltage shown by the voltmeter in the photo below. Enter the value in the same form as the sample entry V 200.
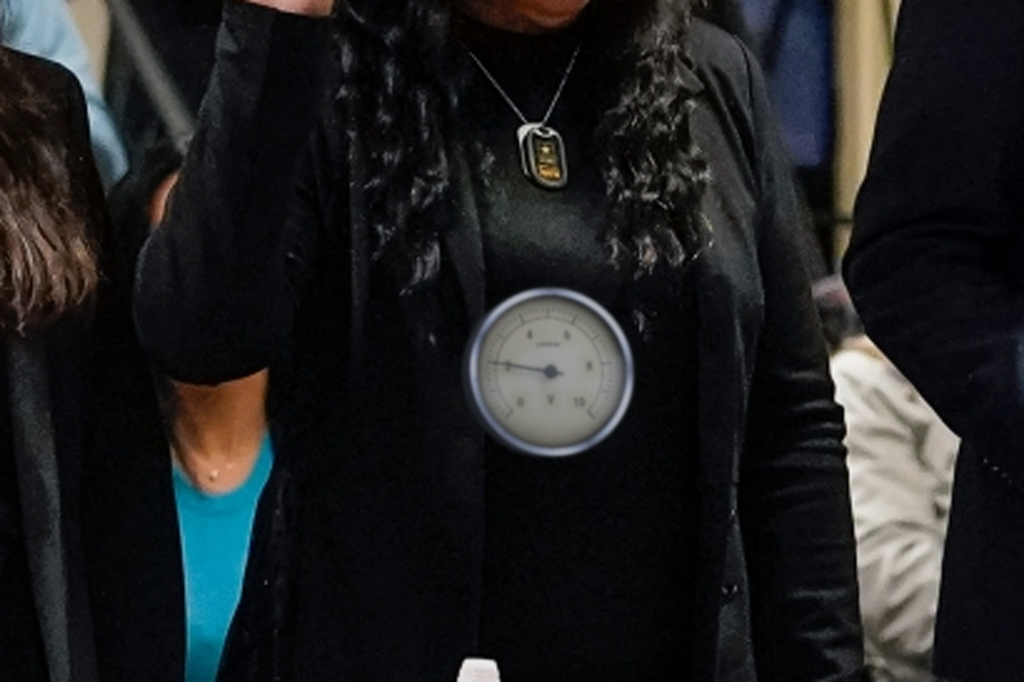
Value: V 2
